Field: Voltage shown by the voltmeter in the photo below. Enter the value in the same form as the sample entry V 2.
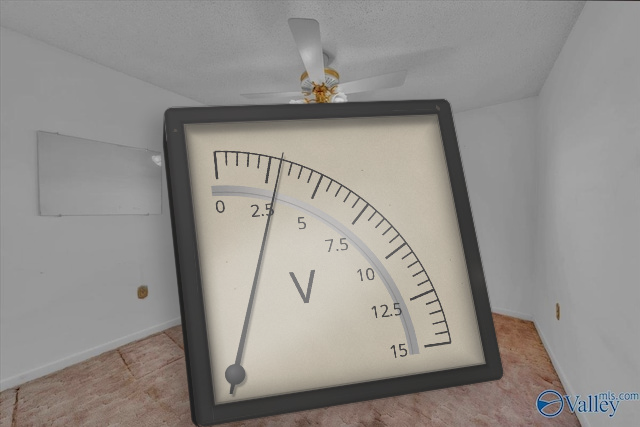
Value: V 3
